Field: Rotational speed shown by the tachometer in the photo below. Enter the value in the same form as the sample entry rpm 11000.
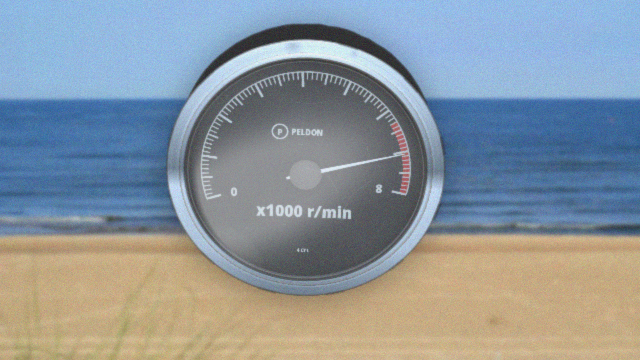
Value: rpm 7000
